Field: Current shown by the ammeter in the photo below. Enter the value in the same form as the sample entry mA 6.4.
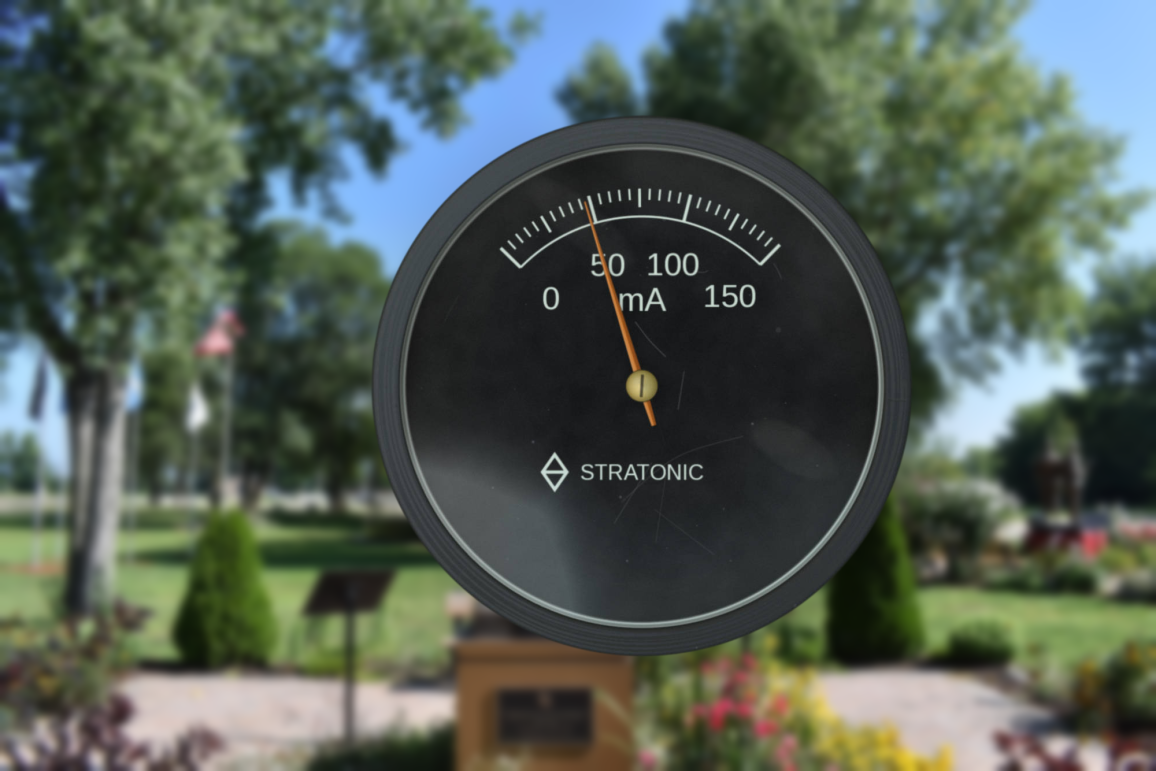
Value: mA 47.5
